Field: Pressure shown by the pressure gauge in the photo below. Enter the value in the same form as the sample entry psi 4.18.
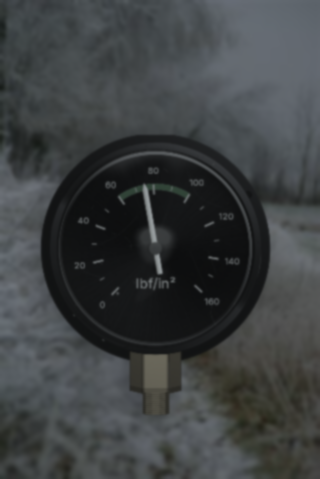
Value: psi 75
